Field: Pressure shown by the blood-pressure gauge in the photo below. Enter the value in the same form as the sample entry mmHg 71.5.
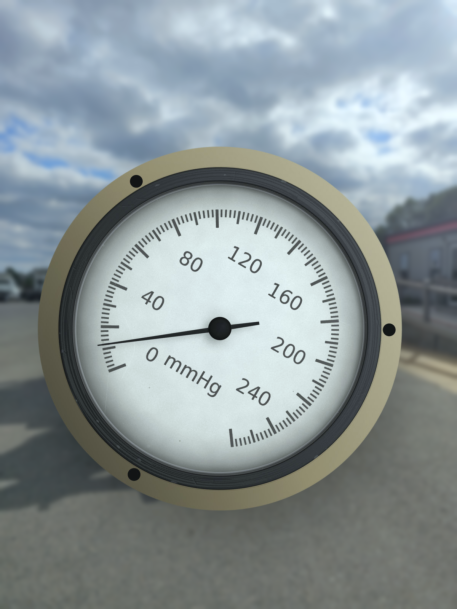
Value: mmHg 12
